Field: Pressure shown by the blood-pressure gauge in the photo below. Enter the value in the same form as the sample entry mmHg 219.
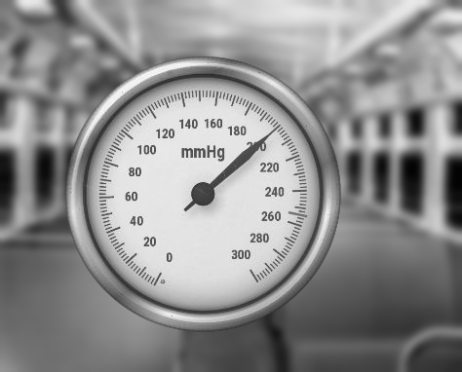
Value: mmHg 200
